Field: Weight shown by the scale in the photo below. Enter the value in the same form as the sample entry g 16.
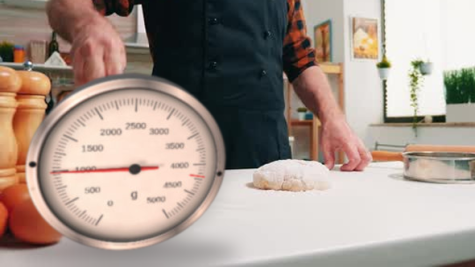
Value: g 1000
